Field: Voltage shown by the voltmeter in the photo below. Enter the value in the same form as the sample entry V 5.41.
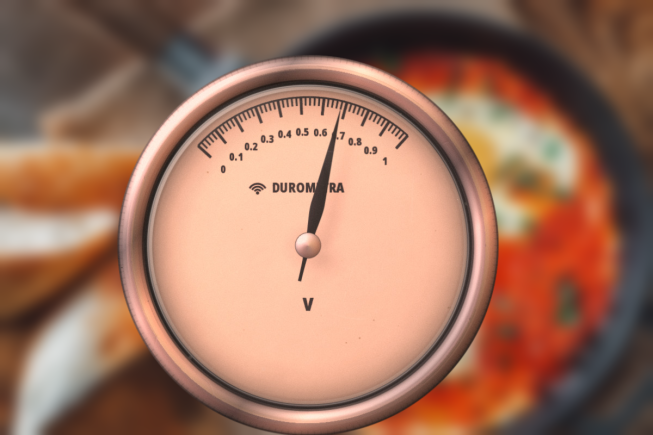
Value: V 0.68
